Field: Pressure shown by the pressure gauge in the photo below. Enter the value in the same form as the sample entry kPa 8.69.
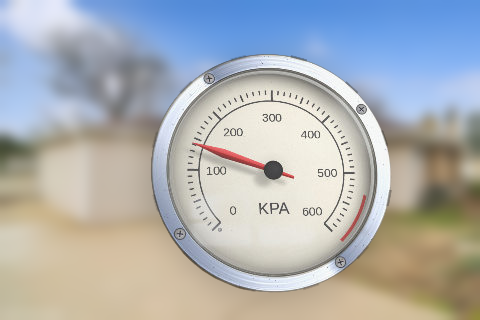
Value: kPa 140
